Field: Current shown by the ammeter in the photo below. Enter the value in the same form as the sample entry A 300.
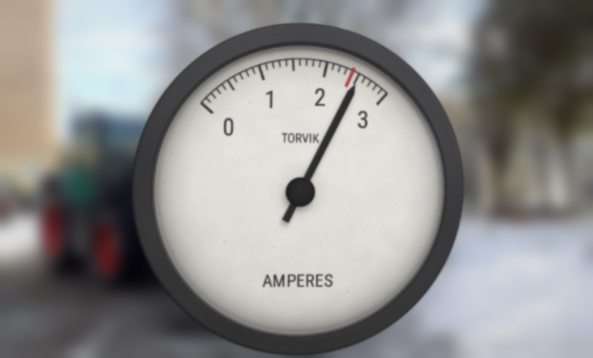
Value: A 2.5
